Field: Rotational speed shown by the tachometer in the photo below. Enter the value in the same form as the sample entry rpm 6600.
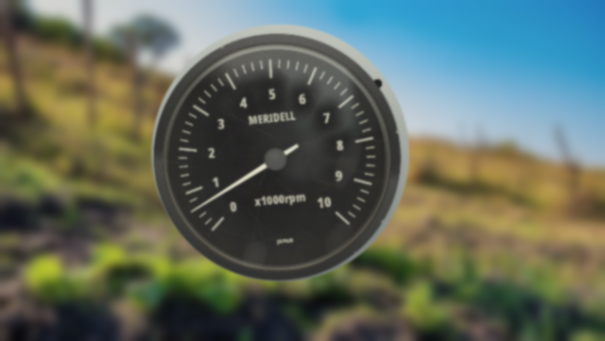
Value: rpm 600
